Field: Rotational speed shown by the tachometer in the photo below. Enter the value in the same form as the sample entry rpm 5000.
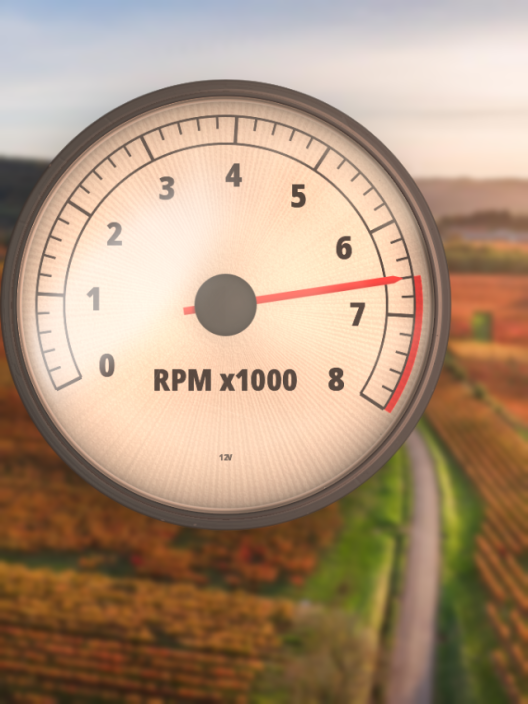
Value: rpm 6600
